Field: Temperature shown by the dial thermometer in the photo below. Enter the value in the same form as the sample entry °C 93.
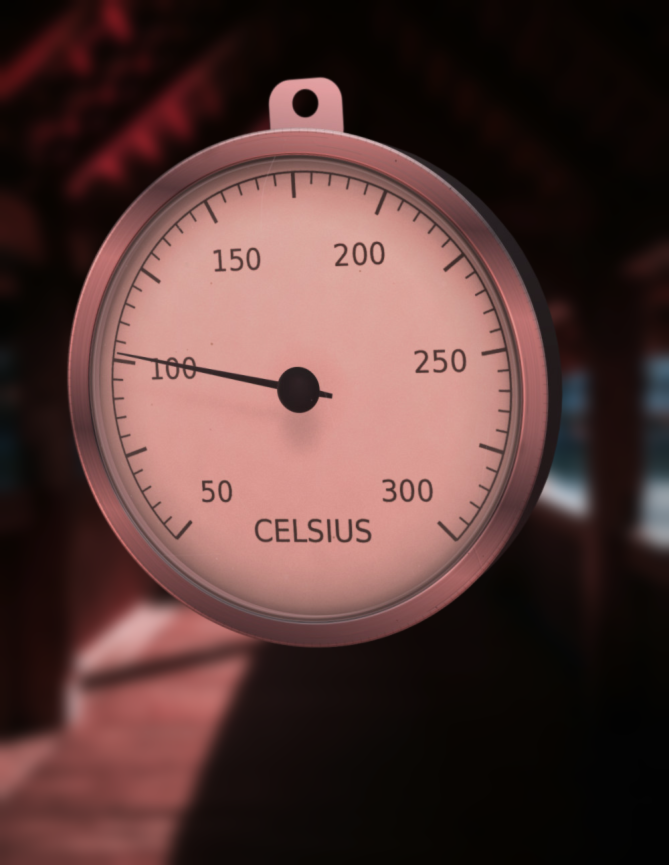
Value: °C 102.5
